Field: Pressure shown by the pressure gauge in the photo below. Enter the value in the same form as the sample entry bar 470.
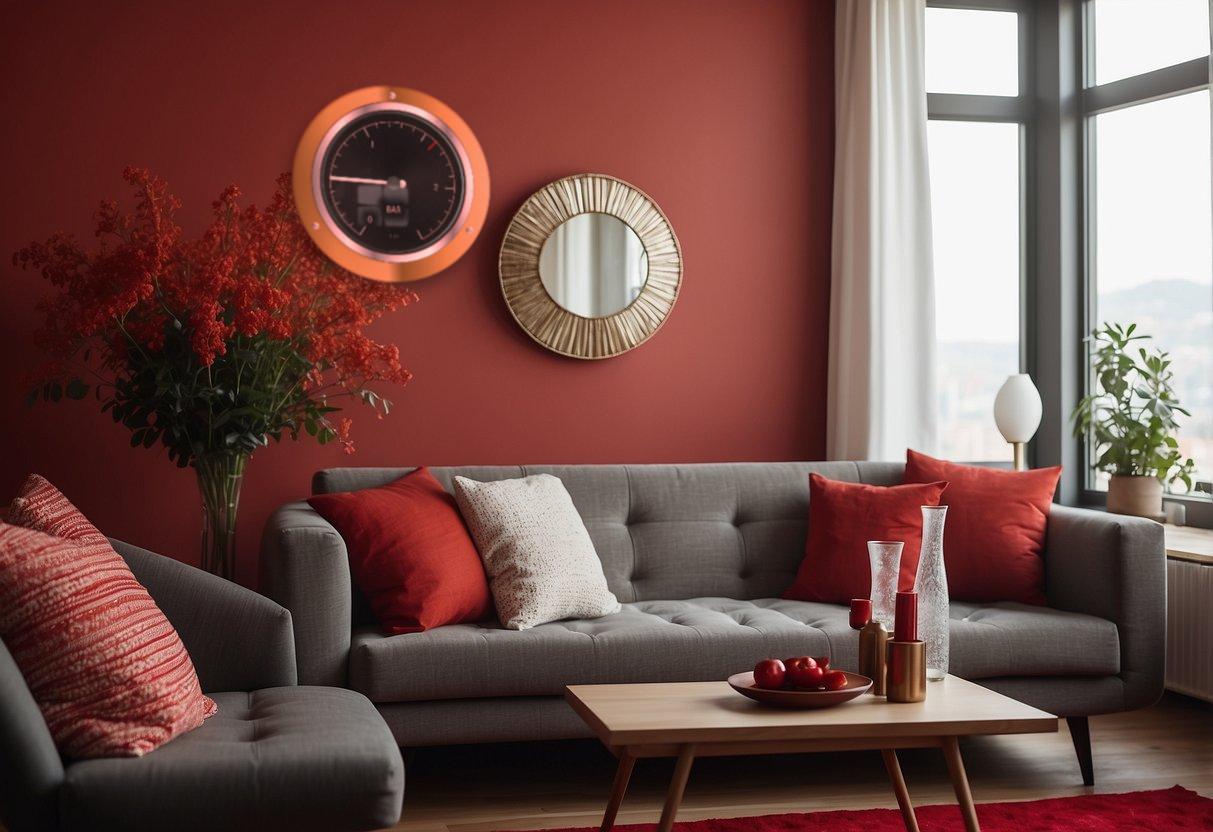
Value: bar 0.5
